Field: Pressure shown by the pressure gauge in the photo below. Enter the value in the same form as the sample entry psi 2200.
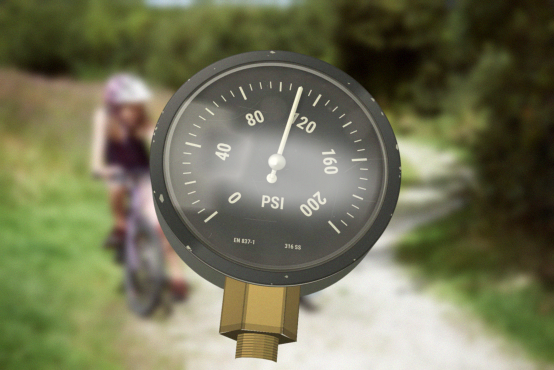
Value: psi 110
